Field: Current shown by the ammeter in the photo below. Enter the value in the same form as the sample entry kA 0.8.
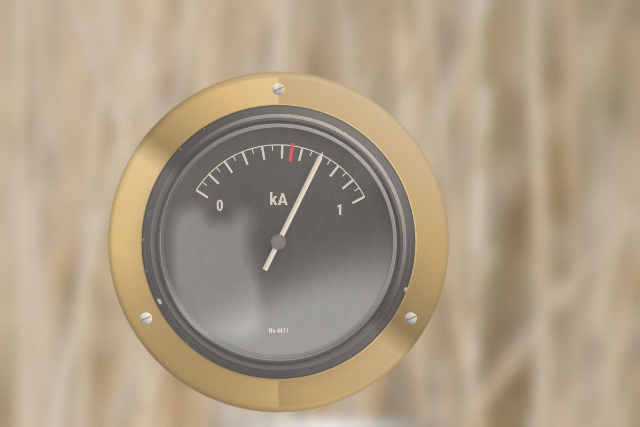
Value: kA 0.7
